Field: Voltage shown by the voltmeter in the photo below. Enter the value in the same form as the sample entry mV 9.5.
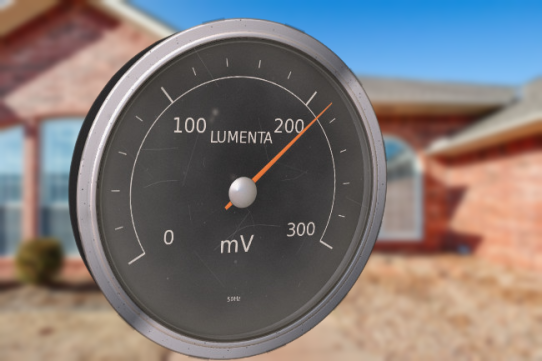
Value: mV 210
